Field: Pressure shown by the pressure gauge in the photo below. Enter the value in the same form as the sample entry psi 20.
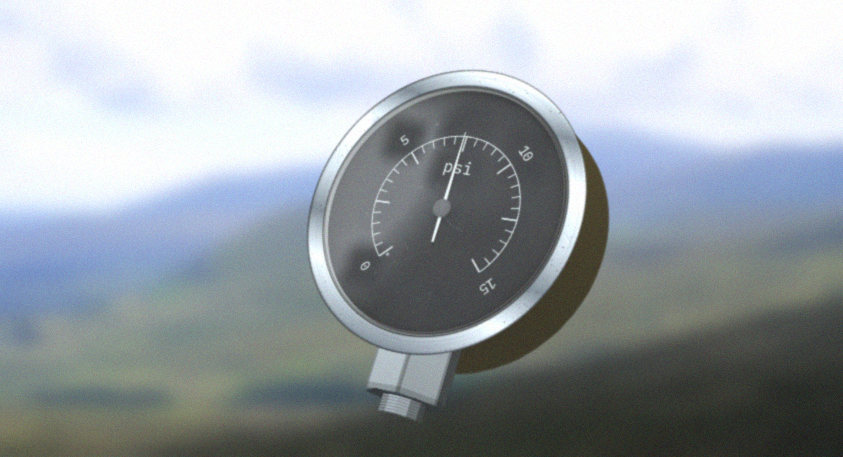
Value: psi 7.5
